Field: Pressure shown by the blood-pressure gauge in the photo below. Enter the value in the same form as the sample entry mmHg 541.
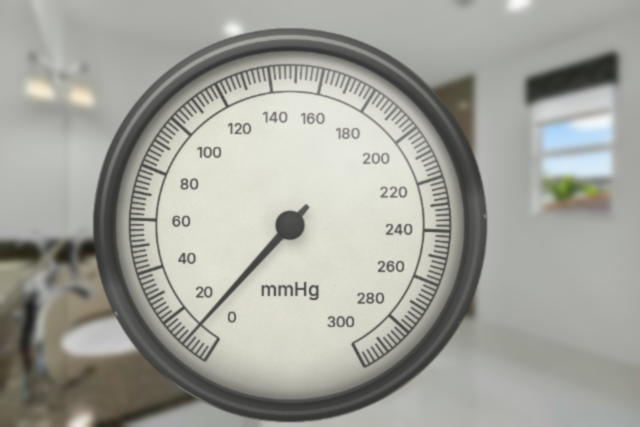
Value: mmHg 10
